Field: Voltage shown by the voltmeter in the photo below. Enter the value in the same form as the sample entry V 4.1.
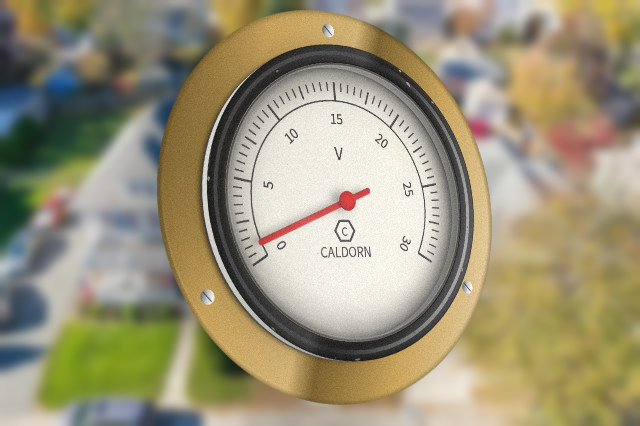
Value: V 1
